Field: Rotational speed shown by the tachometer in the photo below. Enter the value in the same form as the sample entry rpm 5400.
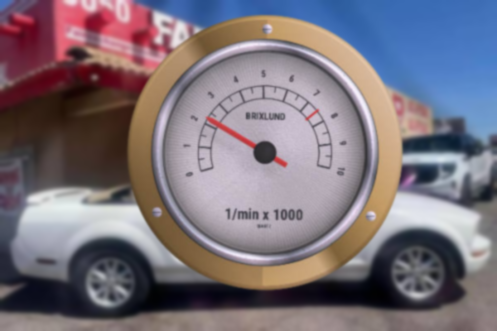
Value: rpm 2250
